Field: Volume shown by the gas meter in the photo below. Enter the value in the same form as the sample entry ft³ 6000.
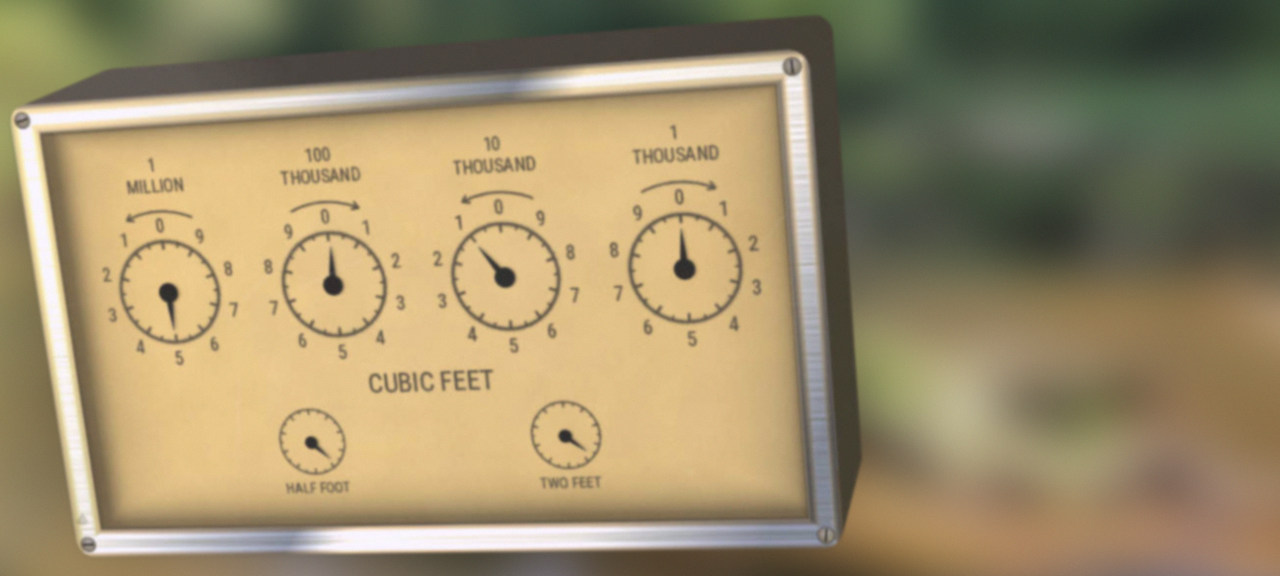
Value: ft³ 501000
